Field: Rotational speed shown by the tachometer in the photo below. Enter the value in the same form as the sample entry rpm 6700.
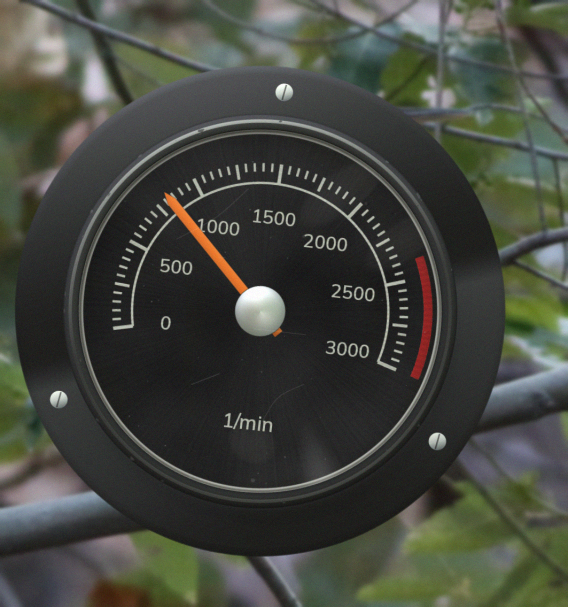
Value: rpm 825
